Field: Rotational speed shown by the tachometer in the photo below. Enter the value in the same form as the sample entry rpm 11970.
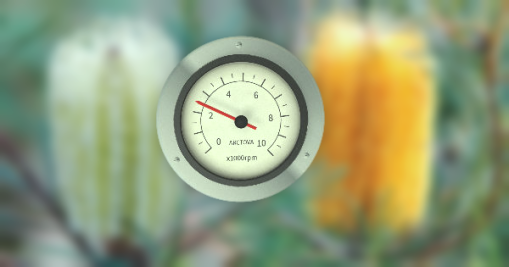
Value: rpm 2500
